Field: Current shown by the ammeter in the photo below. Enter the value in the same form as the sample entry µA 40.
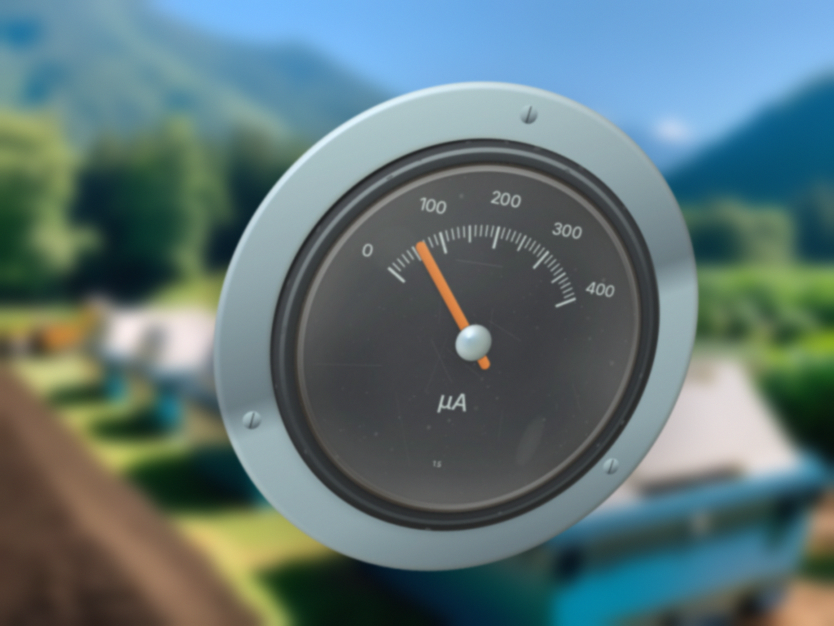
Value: µA 60
